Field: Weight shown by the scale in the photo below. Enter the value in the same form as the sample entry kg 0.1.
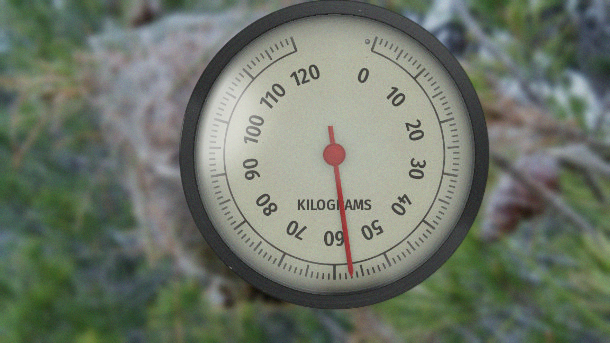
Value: kg 57
